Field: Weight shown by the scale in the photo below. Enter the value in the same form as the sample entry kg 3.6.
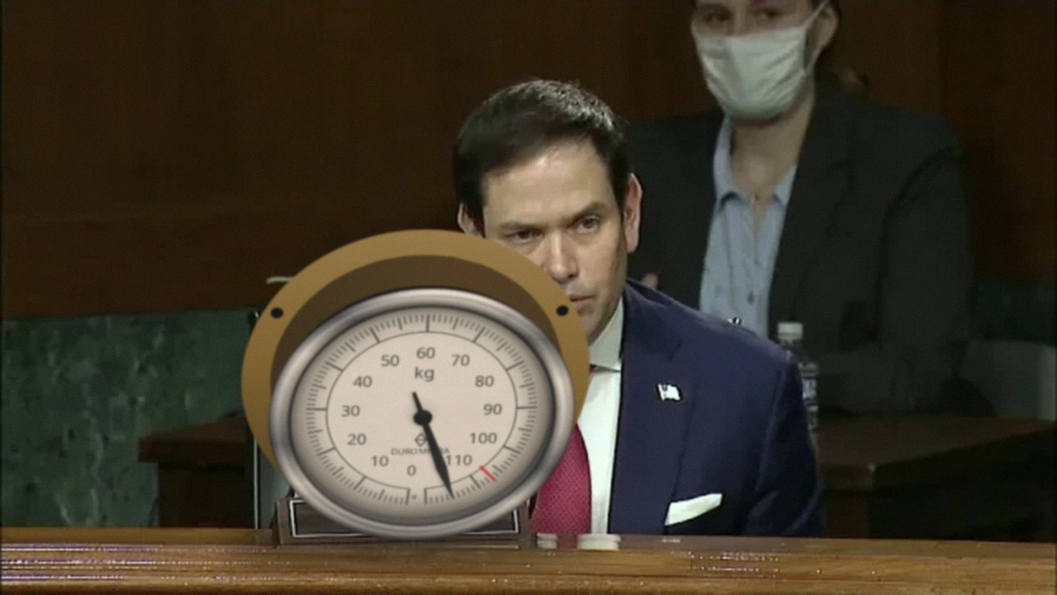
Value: kg 115
